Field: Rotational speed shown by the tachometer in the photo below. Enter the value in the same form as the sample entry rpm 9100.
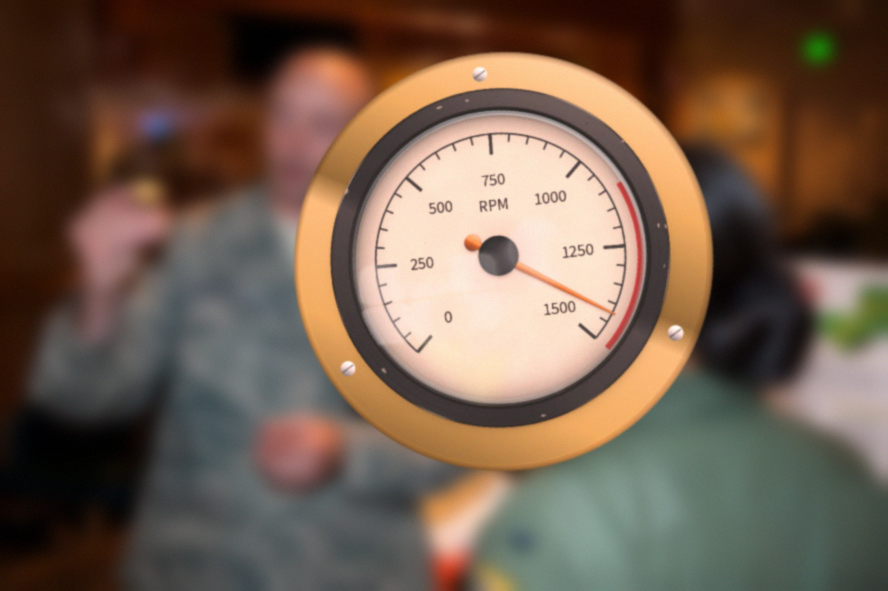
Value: rpm 1425
